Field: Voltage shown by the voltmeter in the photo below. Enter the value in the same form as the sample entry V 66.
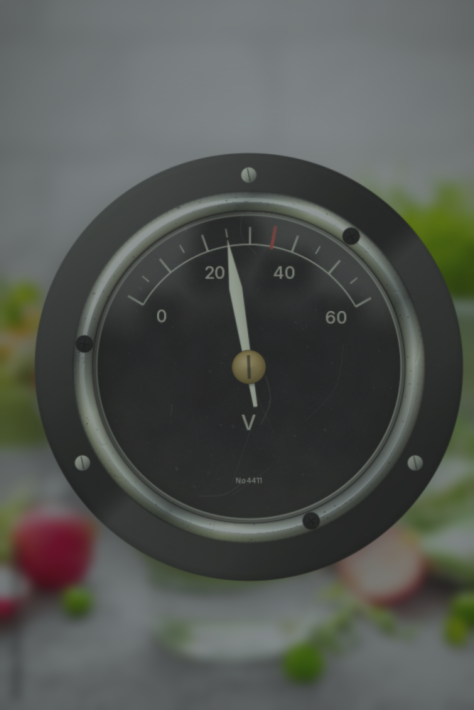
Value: V 25
